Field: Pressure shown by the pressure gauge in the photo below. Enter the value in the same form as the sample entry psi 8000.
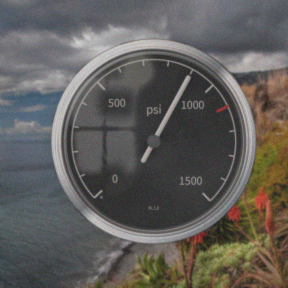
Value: psi 900
